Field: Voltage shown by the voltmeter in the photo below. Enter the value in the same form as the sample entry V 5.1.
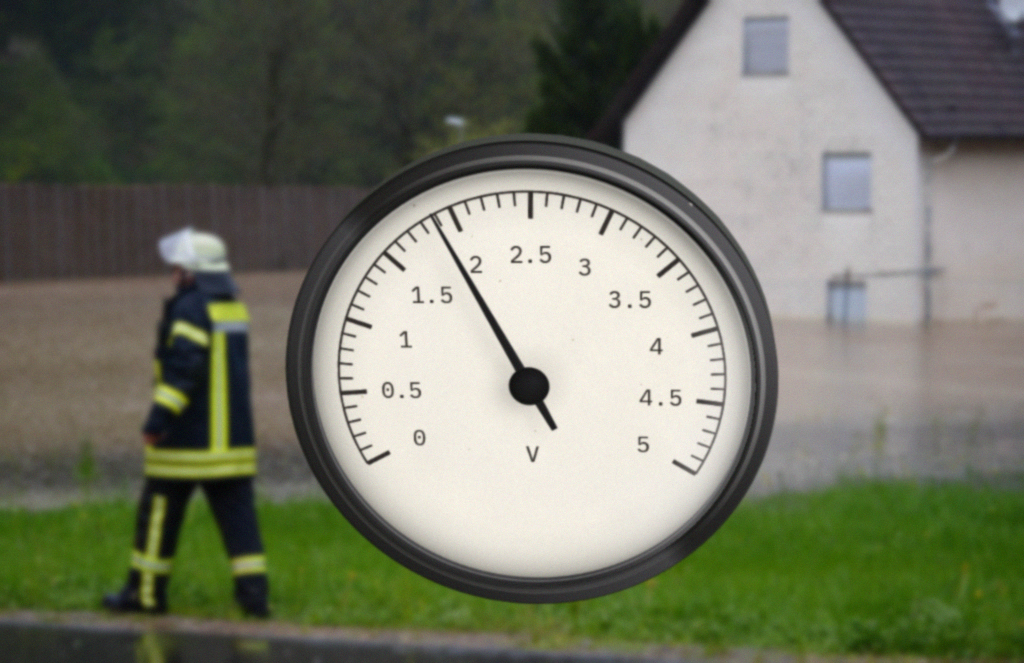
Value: V 1.9
